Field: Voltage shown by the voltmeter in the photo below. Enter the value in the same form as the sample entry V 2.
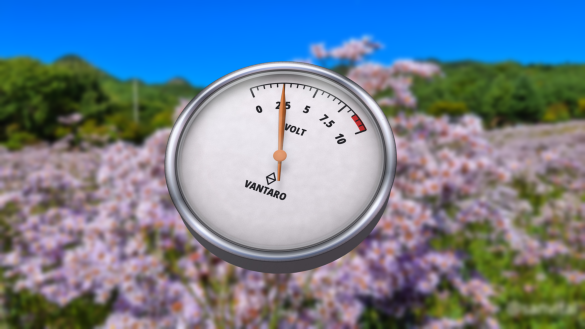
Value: V 2.5
